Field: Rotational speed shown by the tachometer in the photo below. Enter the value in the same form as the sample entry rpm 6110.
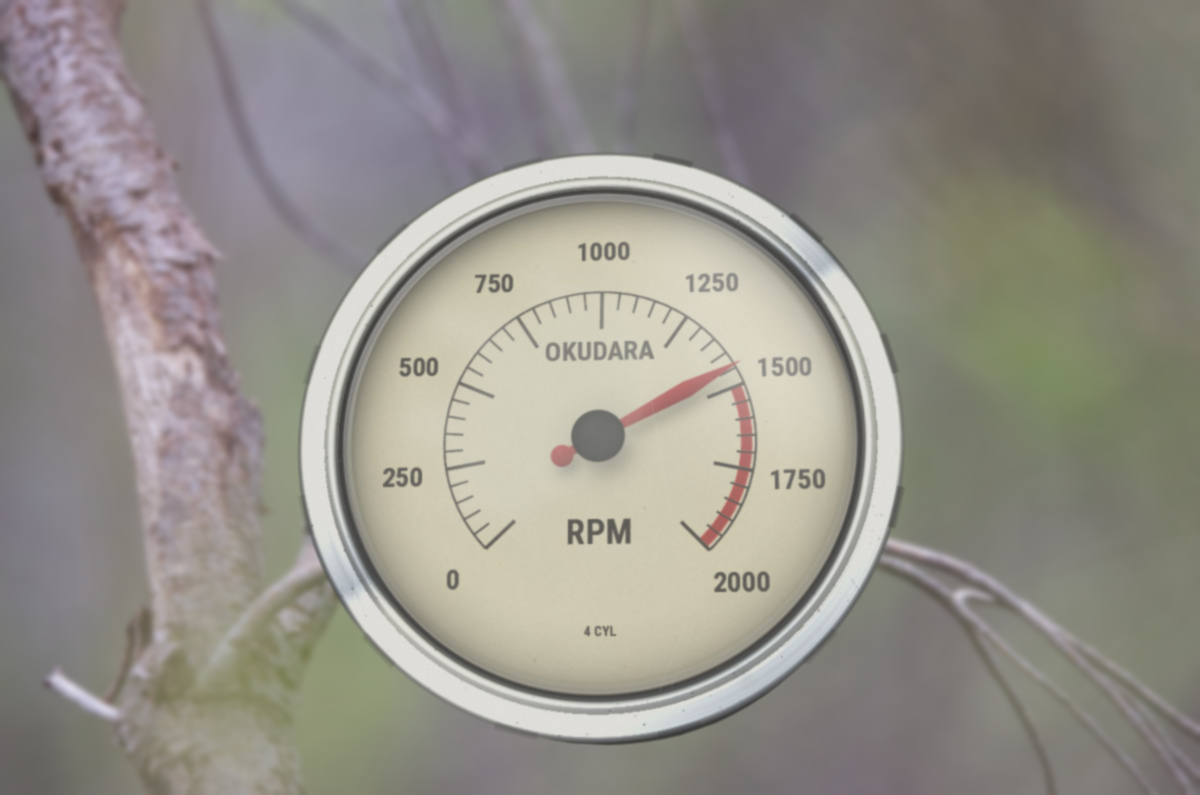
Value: rpm 1450
